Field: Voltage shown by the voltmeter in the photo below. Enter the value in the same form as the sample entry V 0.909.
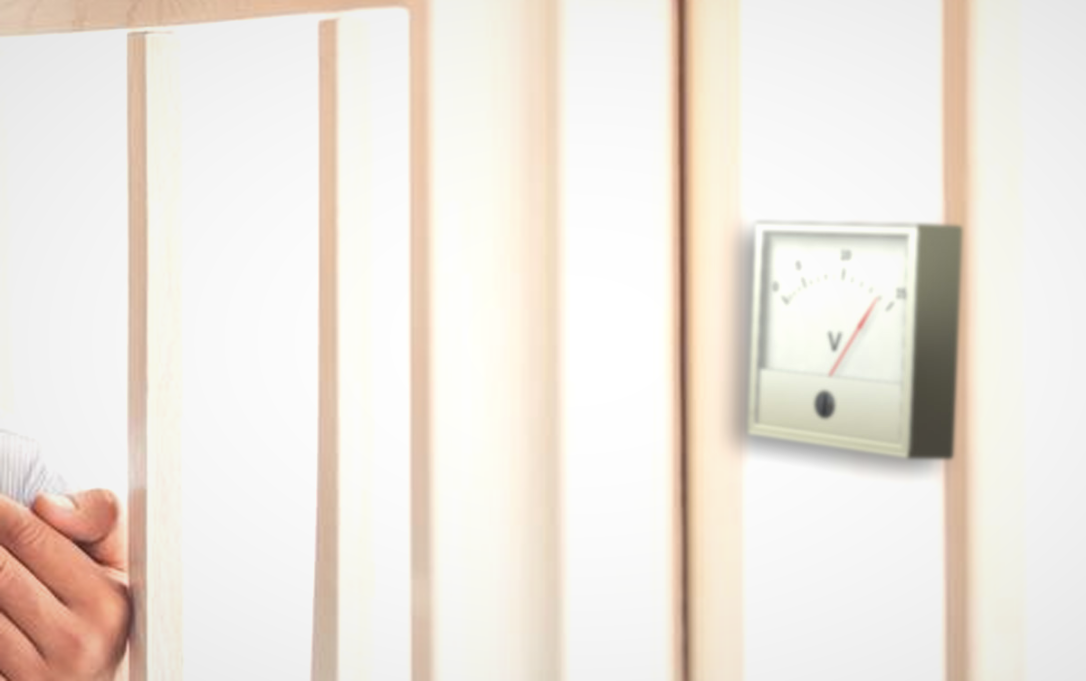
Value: V 14
